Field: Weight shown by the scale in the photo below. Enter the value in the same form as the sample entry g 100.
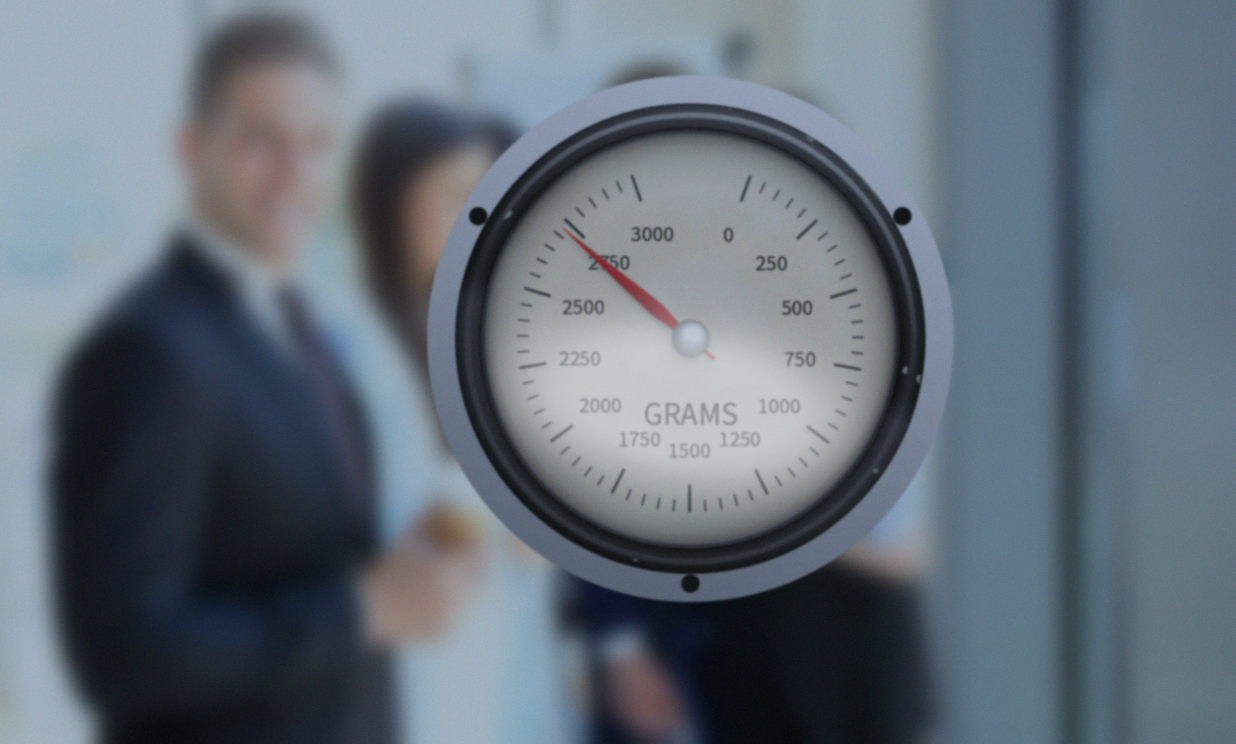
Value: g 2725
